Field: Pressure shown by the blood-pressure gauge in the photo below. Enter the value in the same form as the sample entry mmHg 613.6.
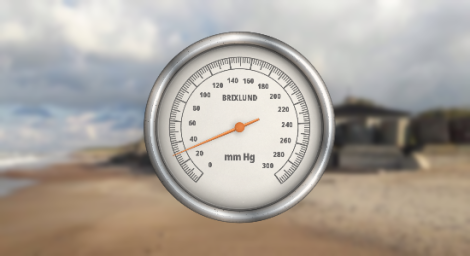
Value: mmHg 30
